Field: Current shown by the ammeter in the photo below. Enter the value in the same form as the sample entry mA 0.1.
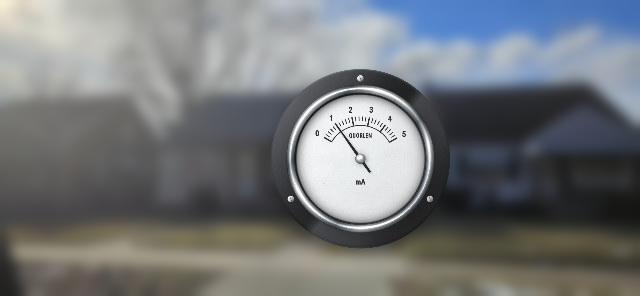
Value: mA 1
